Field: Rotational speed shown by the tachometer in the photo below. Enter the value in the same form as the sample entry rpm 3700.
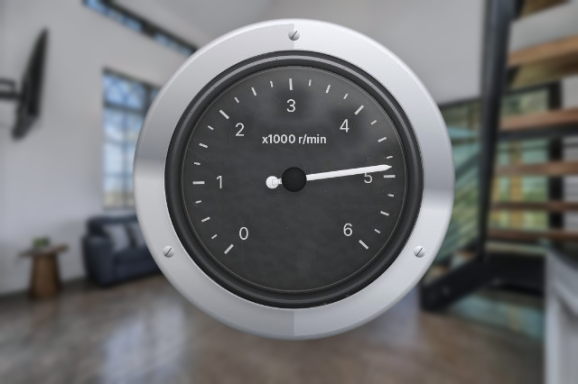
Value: rpm 4875
